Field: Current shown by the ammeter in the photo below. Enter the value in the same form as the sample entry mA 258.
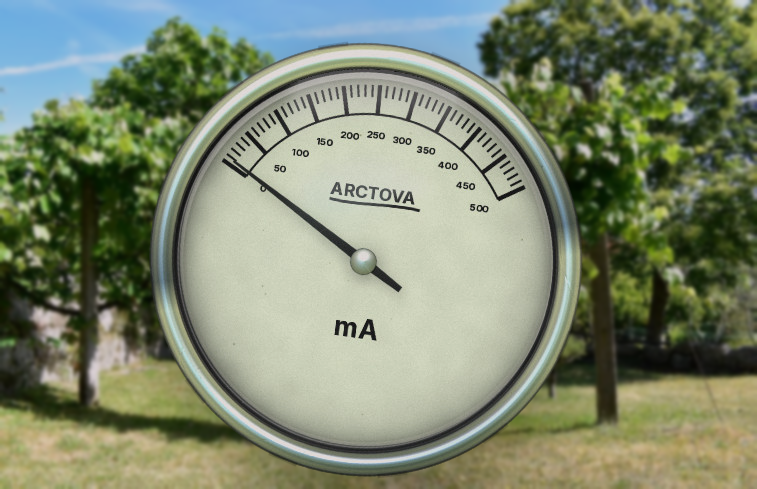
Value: mA 10
